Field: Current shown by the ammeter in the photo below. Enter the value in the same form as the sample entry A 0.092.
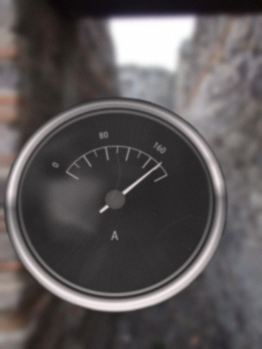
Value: A 180
